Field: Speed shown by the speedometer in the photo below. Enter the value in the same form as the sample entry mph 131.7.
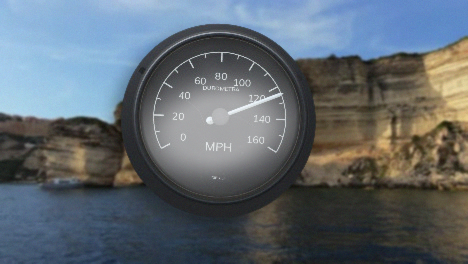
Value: mph 125
